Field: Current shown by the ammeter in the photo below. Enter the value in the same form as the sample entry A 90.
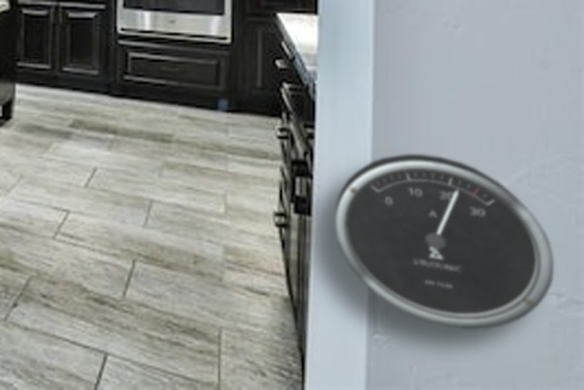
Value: A 22
